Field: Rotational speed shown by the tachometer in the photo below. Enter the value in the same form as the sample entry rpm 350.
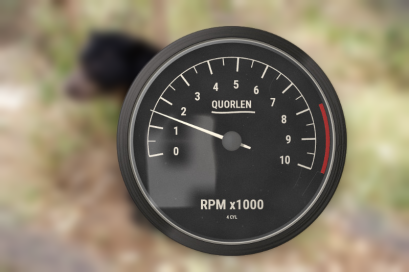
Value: rpm 1500
